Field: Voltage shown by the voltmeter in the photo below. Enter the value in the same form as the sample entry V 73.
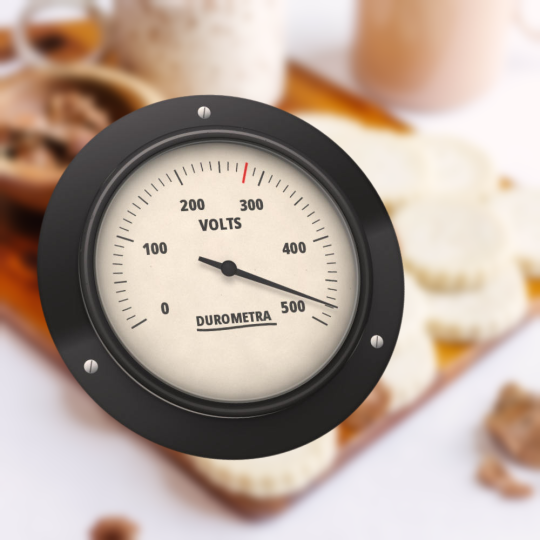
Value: V 480
